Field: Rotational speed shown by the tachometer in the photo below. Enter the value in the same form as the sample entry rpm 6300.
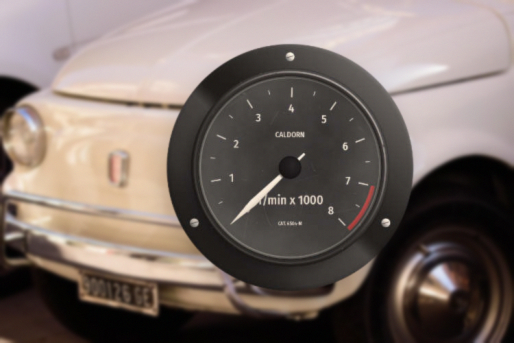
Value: rpm 0
